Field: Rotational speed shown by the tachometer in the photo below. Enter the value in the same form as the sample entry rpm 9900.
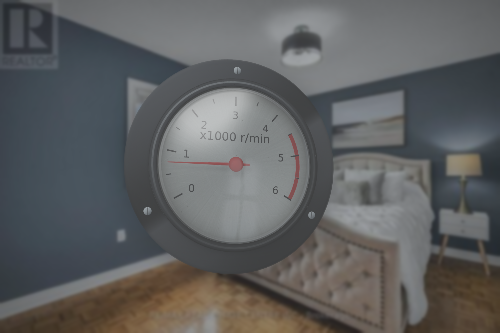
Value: rpm 750
